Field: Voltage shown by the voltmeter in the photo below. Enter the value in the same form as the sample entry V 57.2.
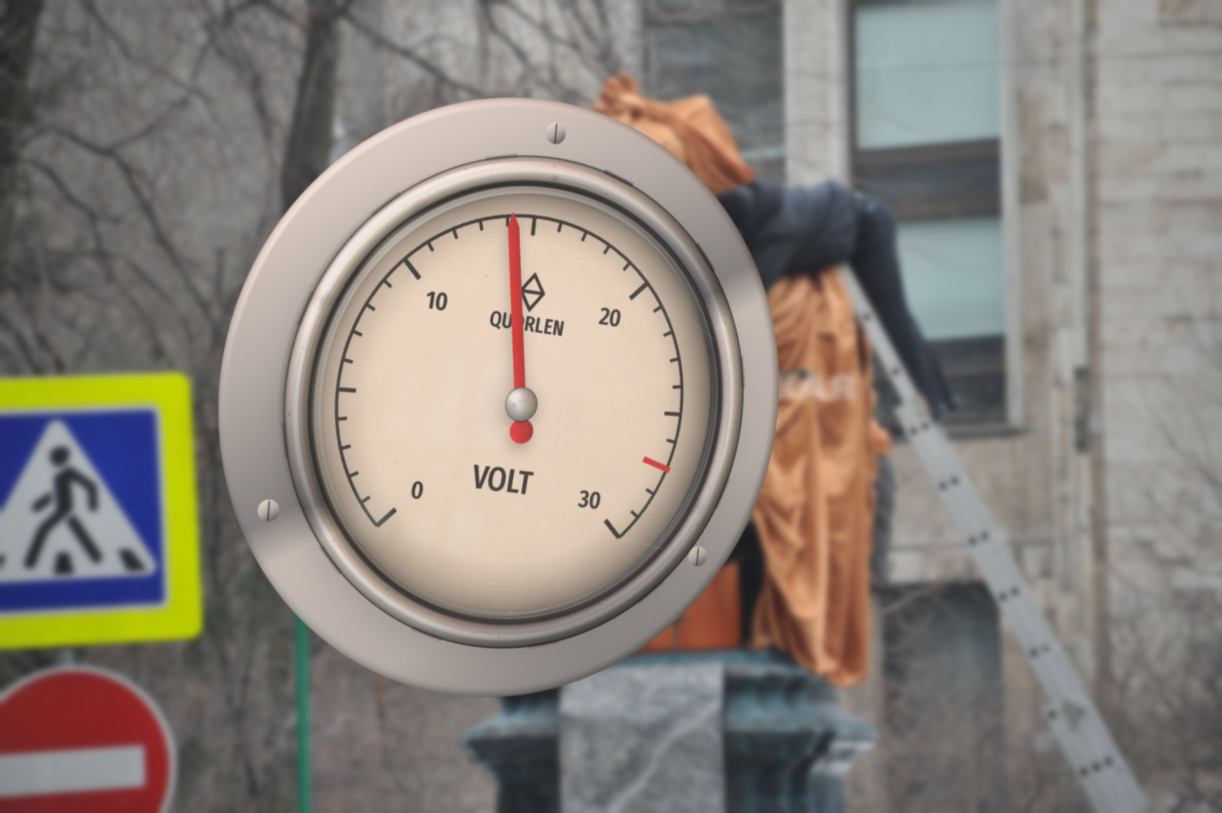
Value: V 14
